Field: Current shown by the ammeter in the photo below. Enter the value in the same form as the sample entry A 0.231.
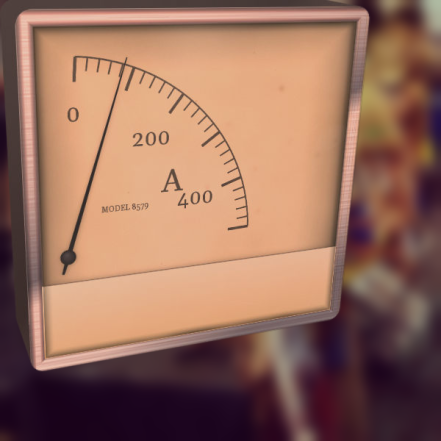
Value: A 80
